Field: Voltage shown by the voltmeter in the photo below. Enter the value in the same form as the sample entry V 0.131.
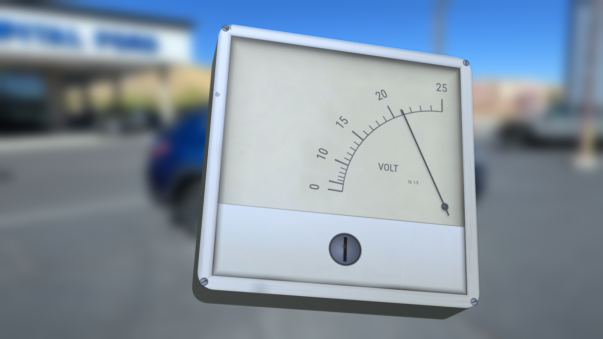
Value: V 21
